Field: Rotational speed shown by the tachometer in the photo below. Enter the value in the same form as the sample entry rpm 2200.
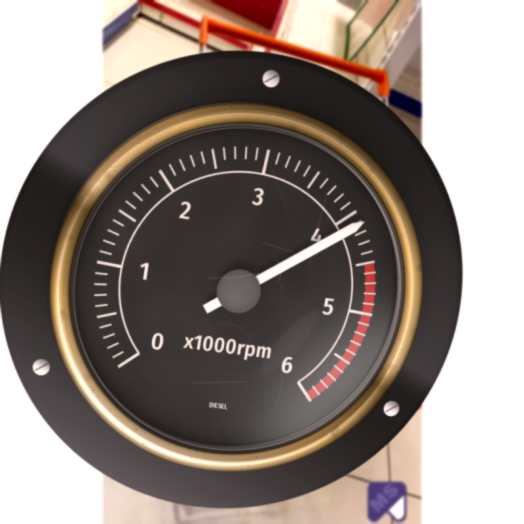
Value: rpm 4100
